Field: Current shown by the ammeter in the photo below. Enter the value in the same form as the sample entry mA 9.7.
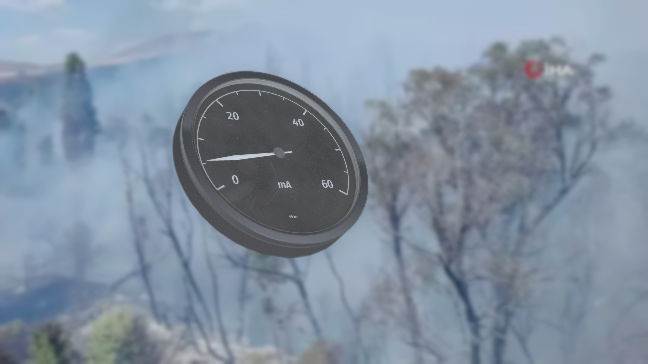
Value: mA 5
